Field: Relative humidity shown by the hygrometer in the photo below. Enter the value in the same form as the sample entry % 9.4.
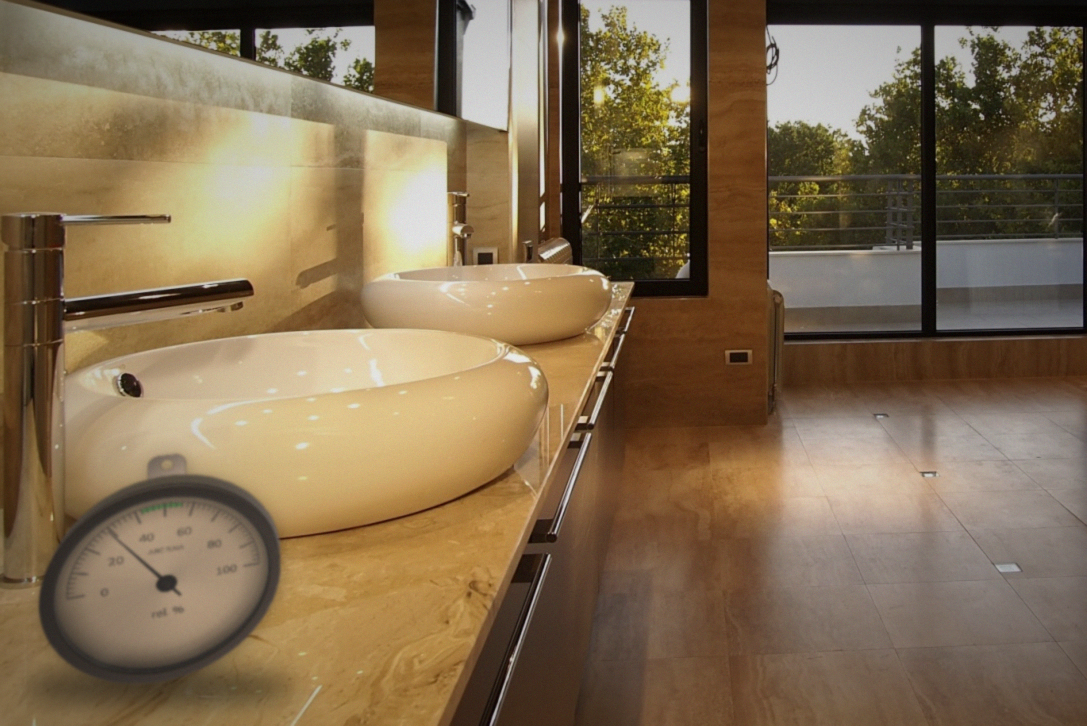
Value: % 30
